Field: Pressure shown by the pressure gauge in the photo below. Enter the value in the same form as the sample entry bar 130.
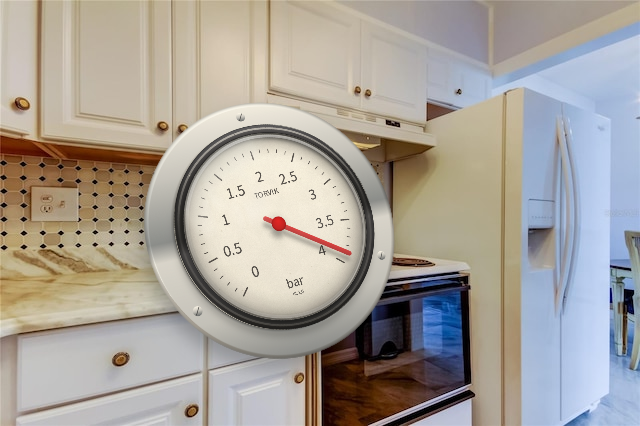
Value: bar 3.9
